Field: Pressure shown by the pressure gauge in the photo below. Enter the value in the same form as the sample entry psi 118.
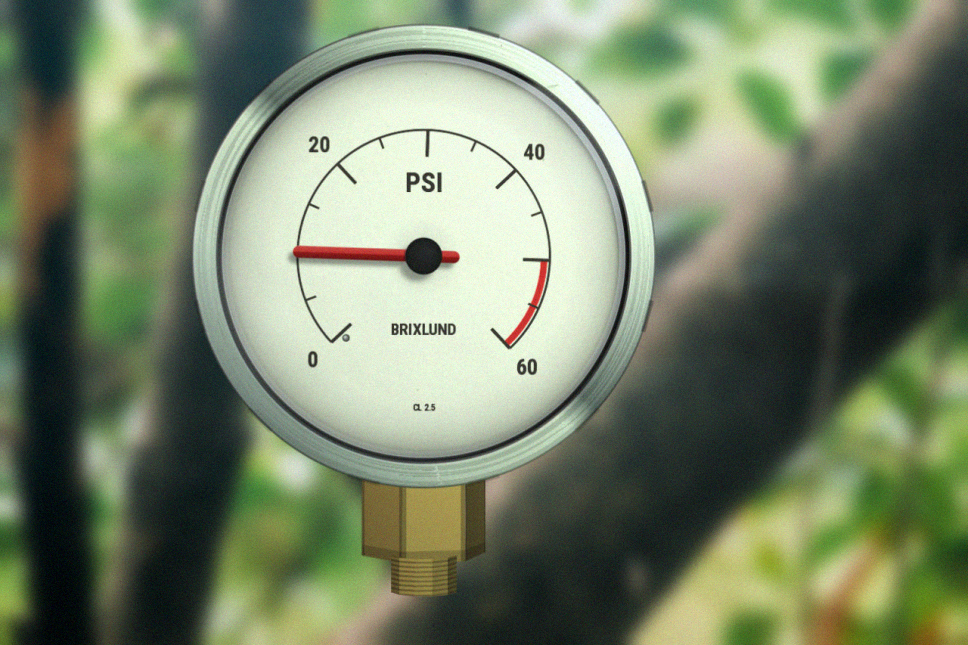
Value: psi 10
